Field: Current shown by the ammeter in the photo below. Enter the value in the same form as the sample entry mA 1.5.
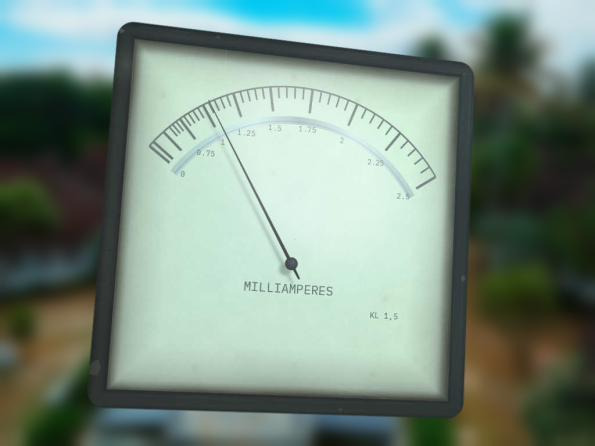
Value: mA 1.05
